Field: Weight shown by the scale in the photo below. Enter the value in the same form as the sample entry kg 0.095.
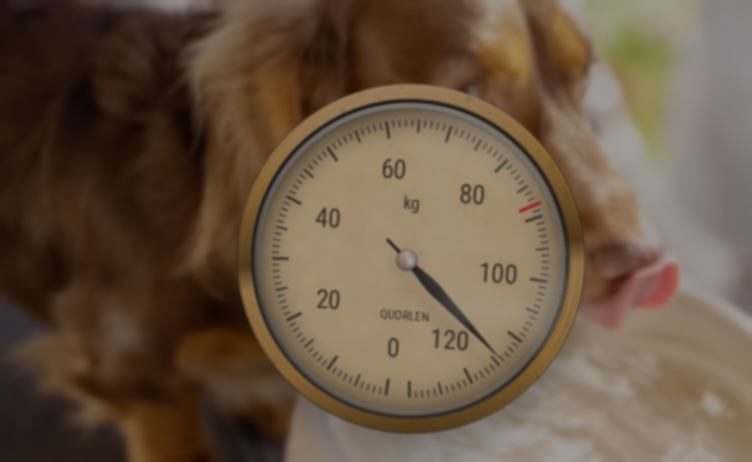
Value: kg 114
